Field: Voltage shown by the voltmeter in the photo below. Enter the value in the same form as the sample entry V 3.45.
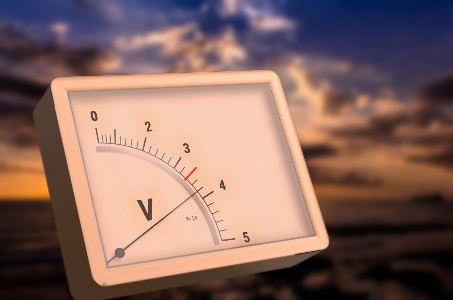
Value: V 3.8
